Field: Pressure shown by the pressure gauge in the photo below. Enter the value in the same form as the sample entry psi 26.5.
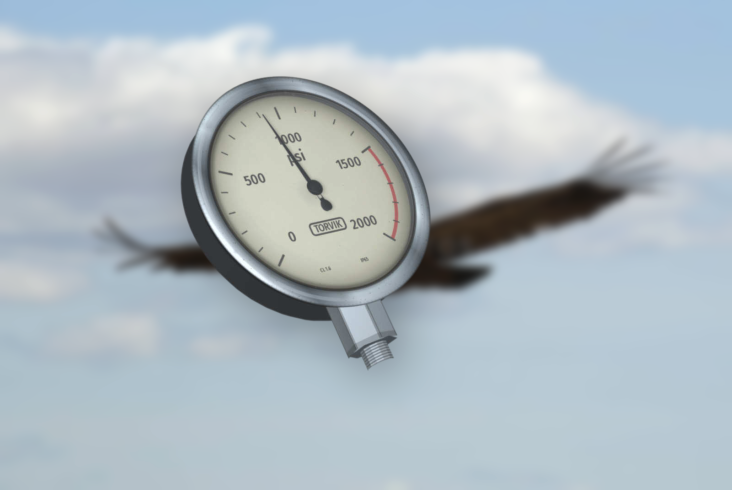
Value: psi 900
